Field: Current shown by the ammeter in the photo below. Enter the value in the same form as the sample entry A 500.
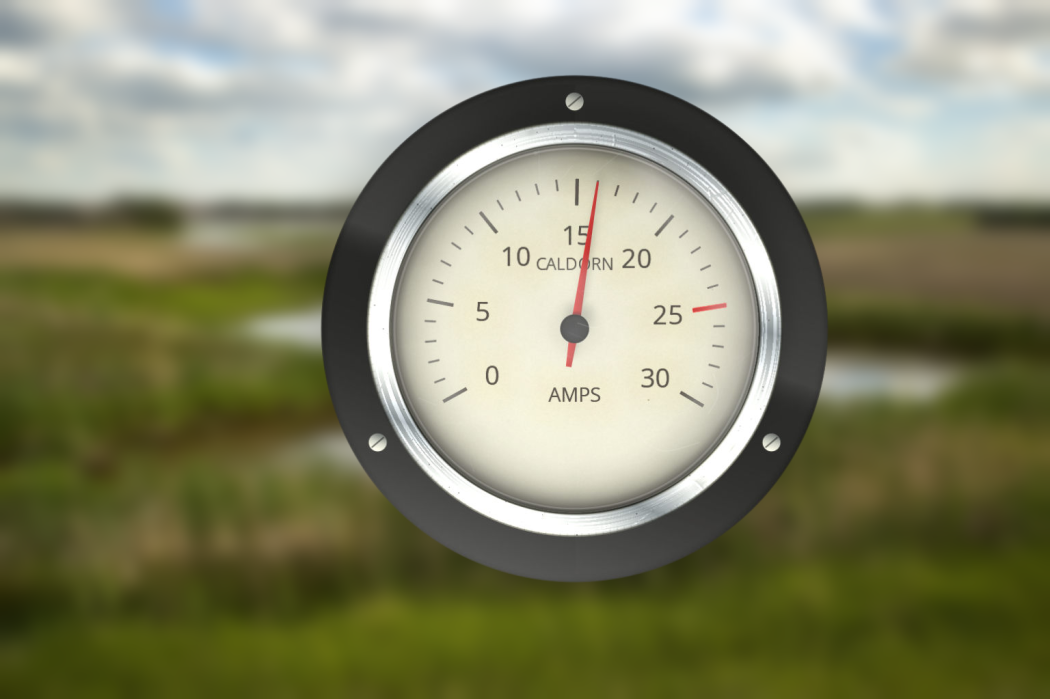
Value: A 16
